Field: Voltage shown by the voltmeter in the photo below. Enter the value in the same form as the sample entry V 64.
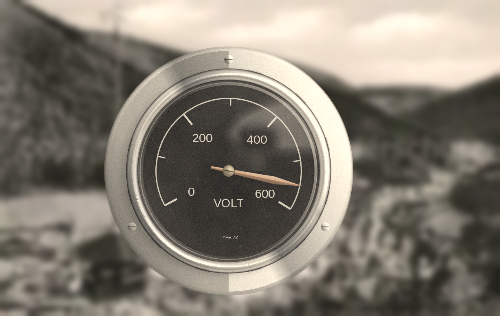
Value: V 550
